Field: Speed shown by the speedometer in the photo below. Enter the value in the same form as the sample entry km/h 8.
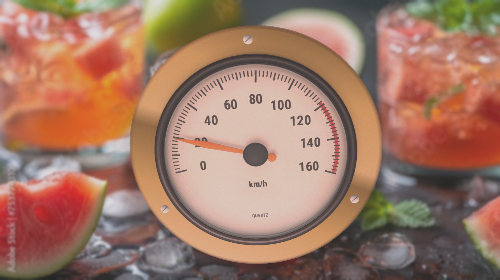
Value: km/h 20
